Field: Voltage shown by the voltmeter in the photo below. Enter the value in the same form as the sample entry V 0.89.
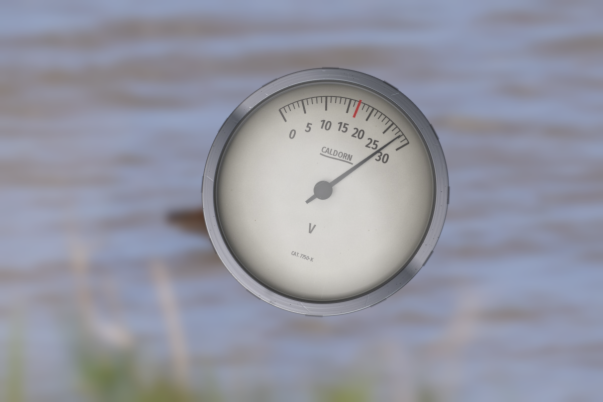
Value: V 28
